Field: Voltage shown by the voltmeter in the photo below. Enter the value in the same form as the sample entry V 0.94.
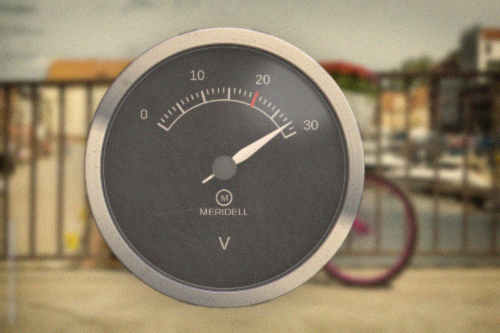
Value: V 28
